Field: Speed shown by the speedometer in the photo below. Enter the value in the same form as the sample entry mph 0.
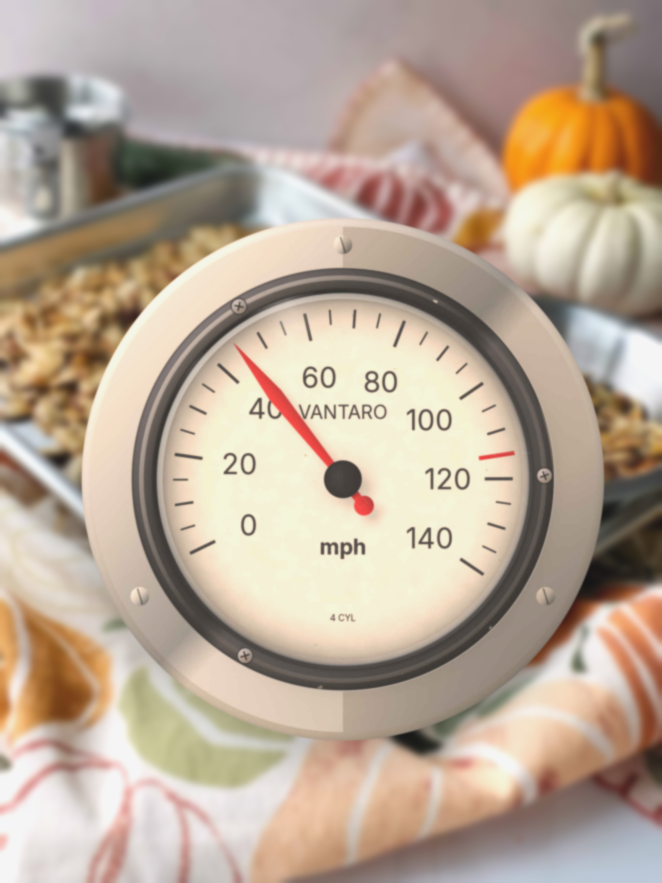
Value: mph 45
